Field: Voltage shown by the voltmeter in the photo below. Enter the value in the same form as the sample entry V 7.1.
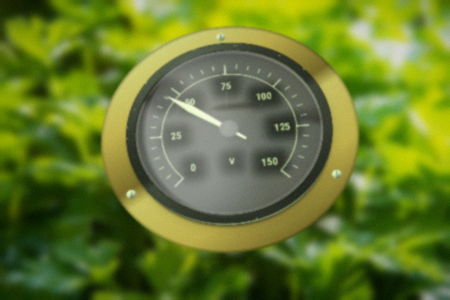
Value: V 45
